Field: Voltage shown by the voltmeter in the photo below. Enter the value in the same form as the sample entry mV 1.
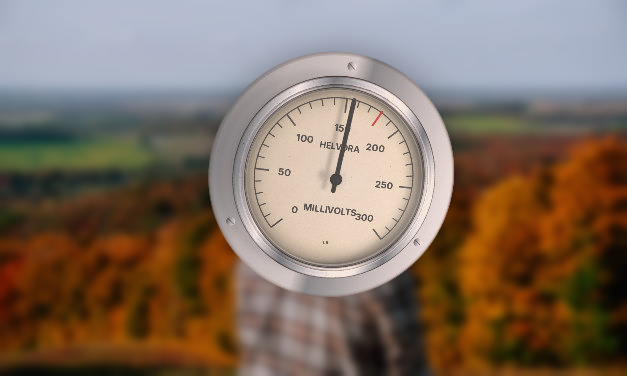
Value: mV 155
